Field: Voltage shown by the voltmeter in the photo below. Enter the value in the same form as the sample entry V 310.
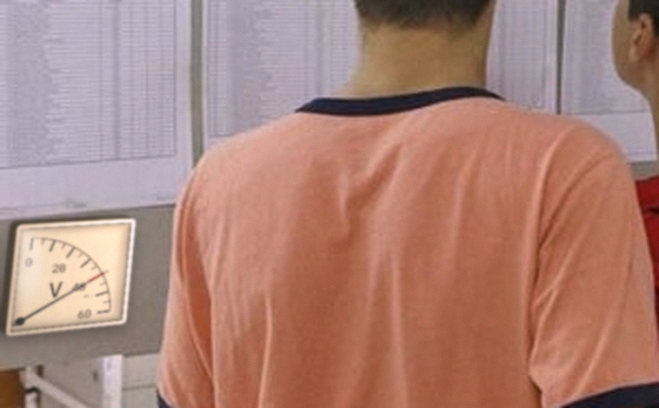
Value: V 40
